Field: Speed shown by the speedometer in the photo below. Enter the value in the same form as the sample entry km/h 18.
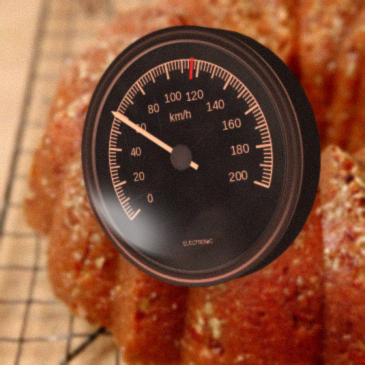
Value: km/h 60
